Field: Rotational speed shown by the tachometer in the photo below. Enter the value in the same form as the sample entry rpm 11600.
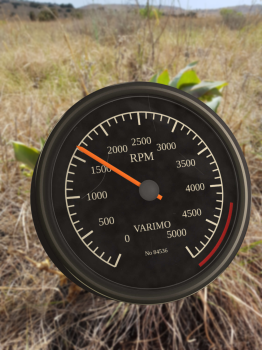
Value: rpm 1600
